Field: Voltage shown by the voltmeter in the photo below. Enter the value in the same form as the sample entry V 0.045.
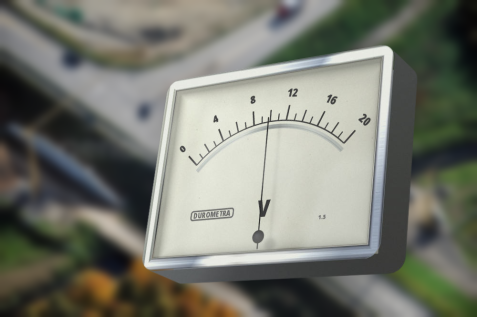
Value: V 10
